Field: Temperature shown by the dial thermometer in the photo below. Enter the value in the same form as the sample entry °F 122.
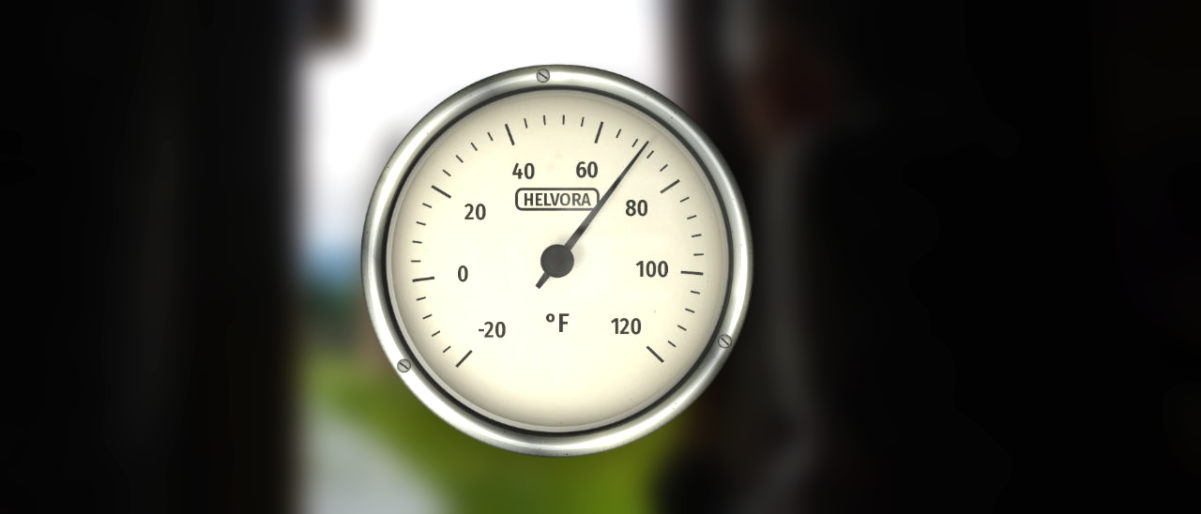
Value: °F 70
